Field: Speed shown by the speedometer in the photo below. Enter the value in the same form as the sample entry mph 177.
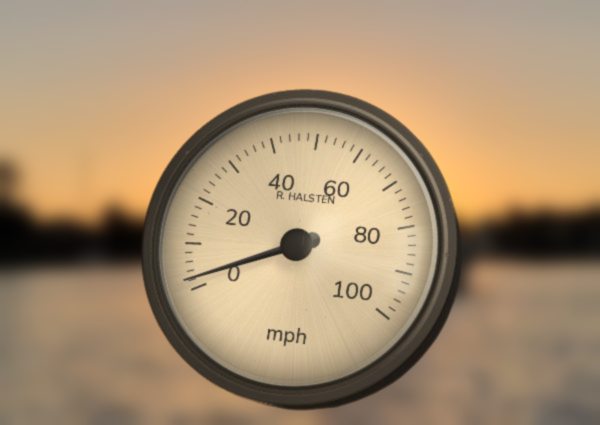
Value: mph 2
